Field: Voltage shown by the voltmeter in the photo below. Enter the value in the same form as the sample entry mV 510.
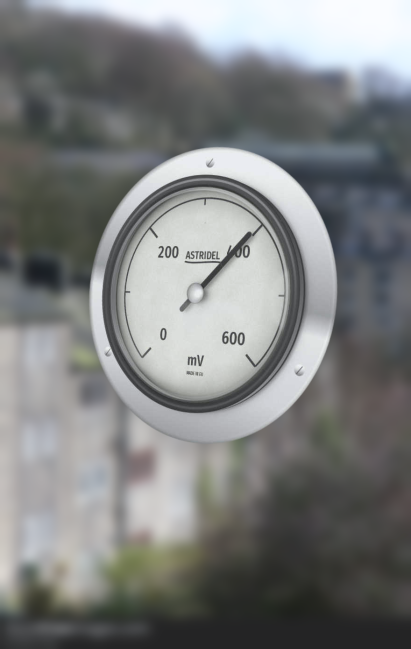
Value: mV 400
